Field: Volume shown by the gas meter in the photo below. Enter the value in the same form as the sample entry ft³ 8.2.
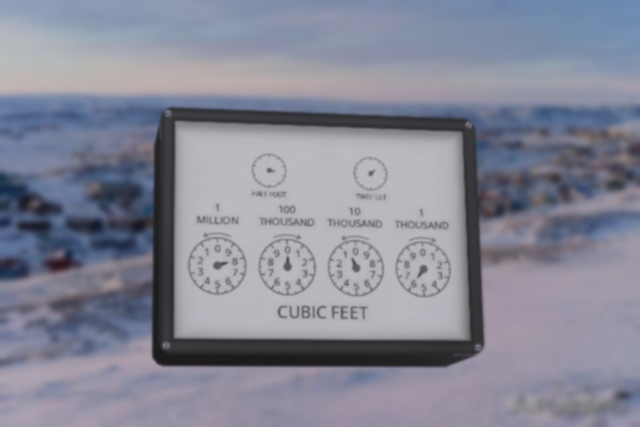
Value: ft³ 800600
